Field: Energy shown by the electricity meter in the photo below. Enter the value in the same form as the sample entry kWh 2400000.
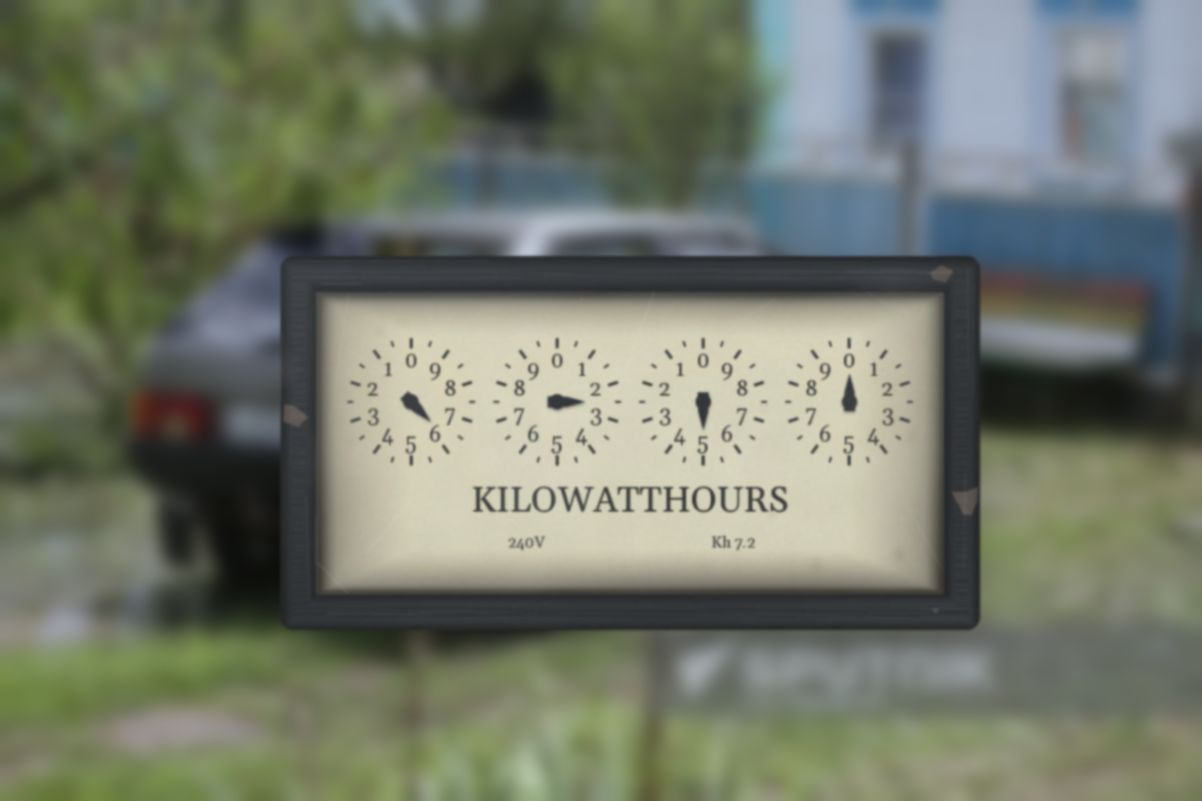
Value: kWh 6250
